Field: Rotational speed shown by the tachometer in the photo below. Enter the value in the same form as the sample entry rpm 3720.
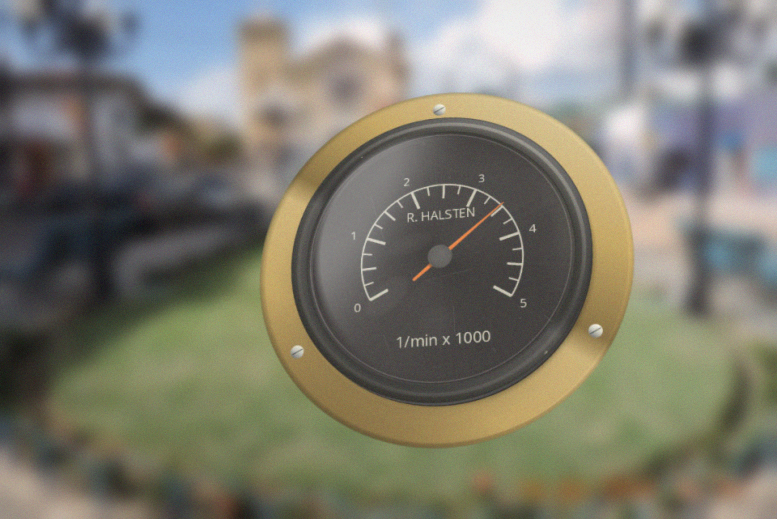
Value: rpm 3500
